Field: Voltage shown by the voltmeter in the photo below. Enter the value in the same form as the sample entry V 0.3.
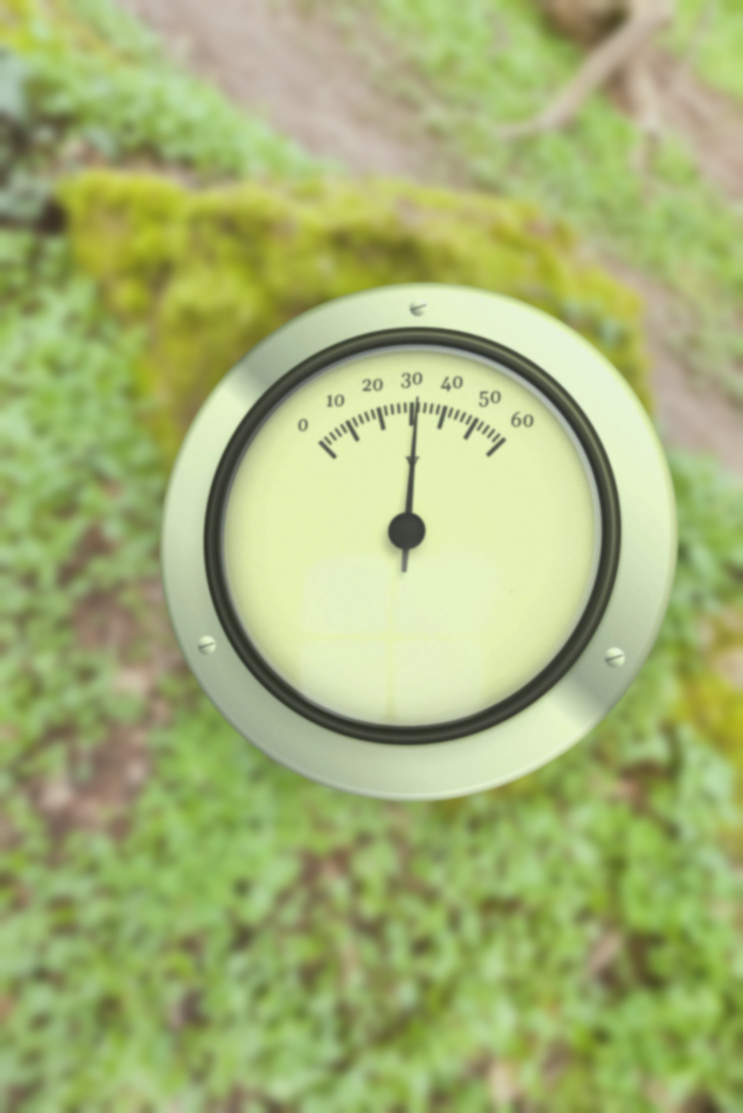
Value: V 32
